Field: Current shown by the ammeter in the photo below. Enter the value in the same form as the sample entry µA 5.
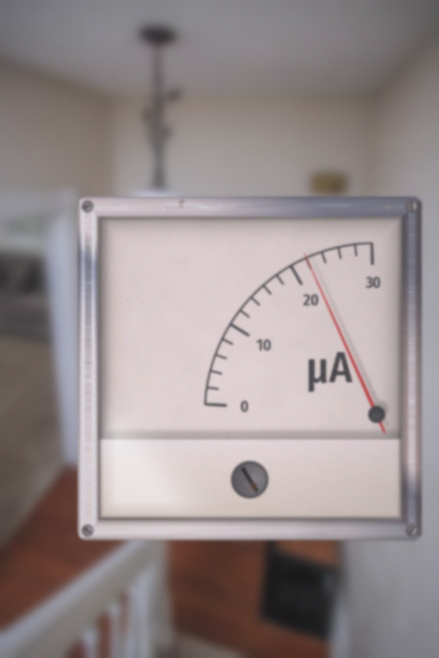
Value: µA 22
